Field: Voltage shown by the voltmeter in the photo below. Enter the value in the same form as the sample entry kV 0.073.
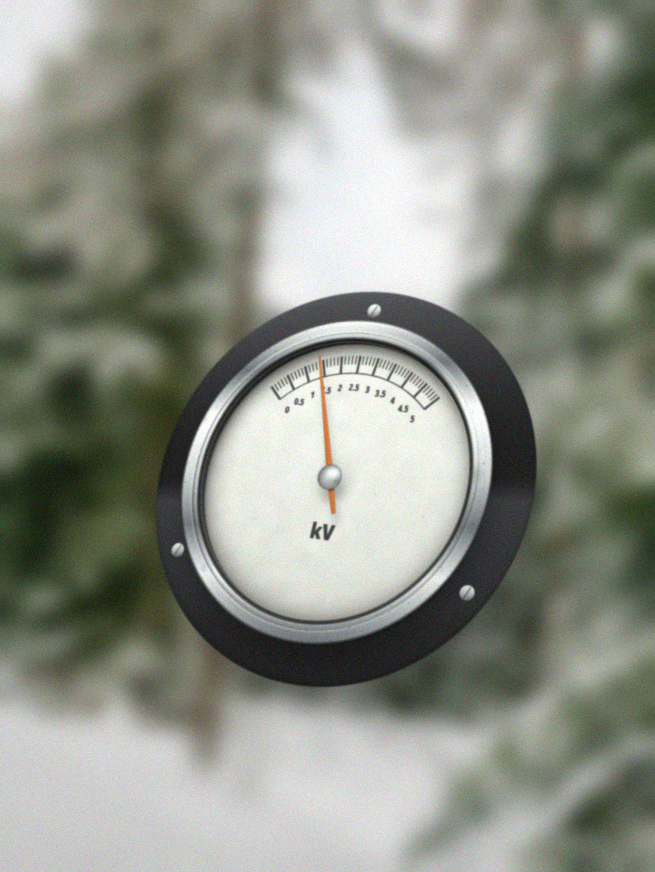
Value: kV 1.5
